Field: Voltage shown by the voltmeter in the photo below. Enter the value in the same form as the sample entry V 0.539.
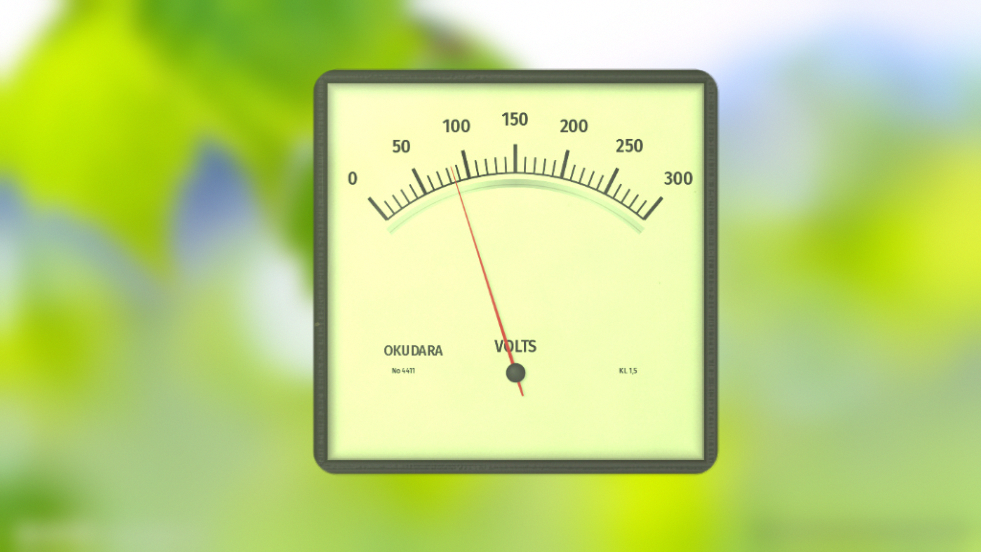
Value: V 85
